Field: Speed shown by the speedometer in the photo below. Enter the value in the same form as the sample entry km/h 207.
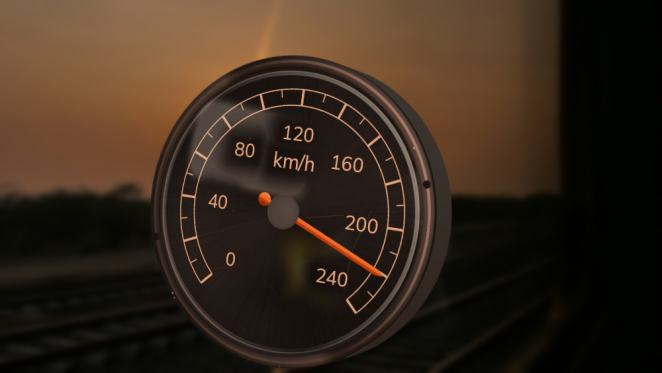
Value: km/h 220
